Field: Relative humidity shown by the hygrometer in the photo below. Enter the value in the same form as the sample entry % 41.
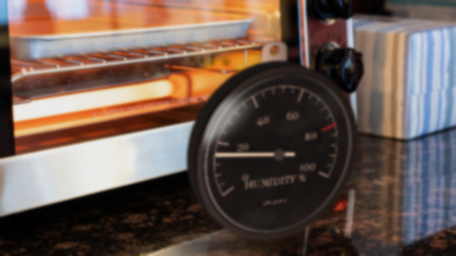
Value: % 16
